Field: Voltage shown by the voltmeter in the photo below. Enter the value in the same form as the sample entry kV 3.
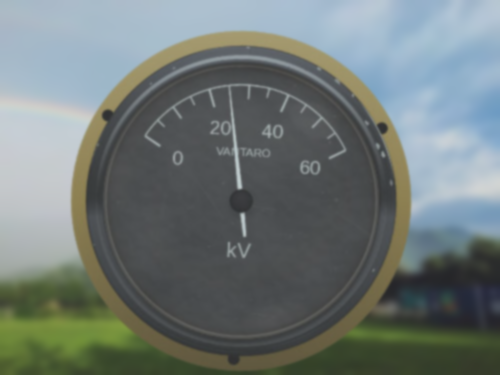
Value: kV 25
